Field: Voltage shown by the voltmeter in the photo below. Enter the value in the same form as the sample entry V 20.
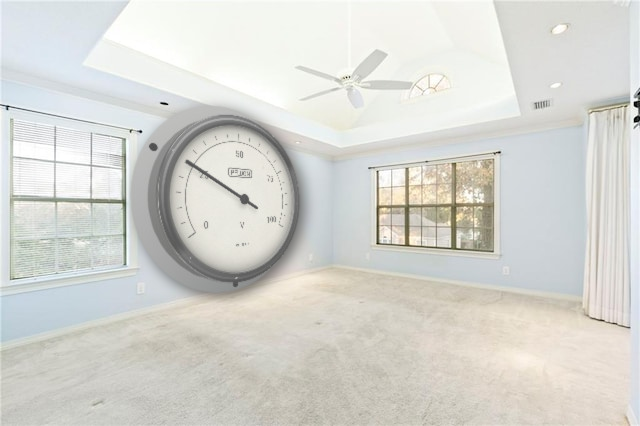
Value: V 25
